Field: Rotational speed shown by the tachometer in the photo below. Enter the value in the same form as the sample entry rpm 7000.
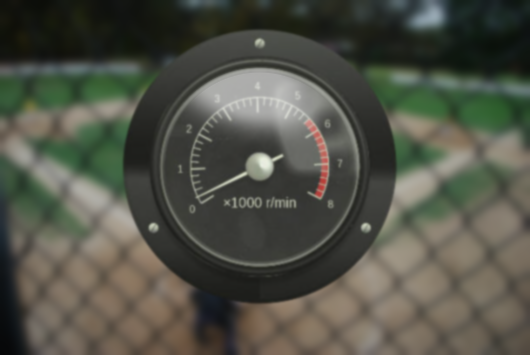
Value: rpm 200
